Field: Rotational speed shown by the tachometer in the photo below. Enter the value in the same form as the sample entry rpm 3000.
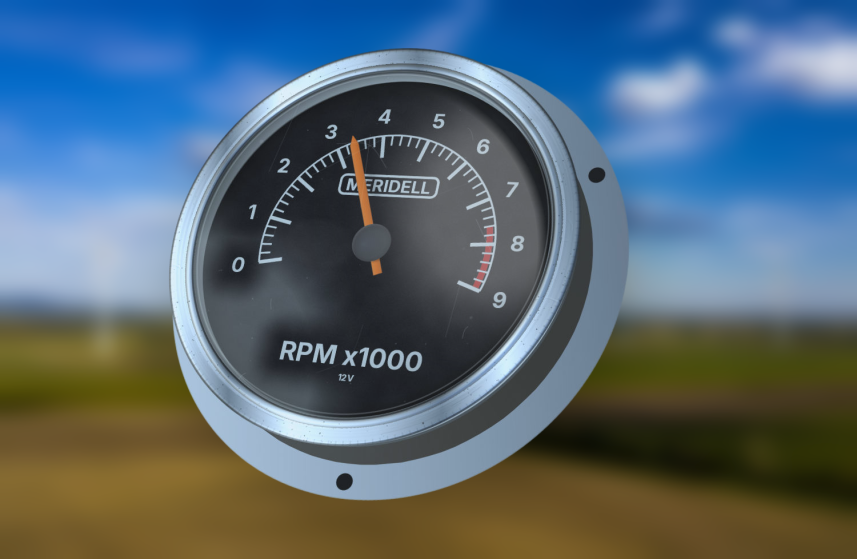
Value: rpm 3400
